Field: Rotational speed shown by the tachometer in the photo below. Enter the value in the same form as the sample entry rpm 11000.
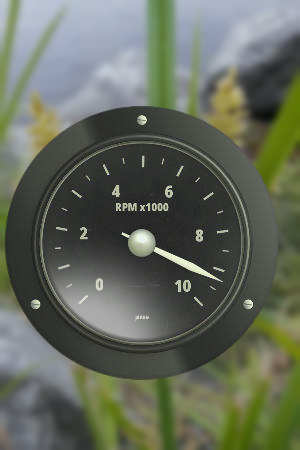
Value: rpm 9250
